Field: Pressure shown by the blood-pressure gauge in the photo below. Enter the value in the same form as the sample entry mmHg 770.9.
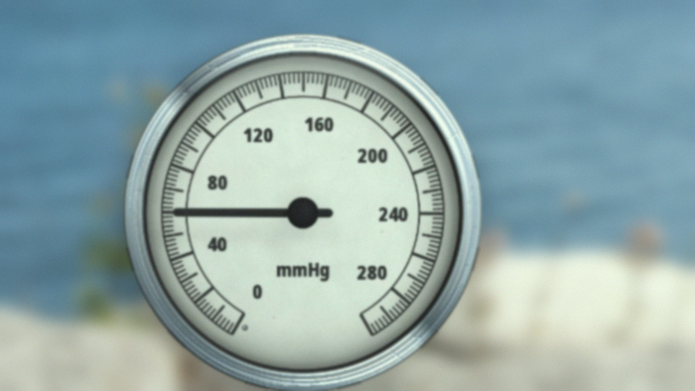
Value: mmHg 60
